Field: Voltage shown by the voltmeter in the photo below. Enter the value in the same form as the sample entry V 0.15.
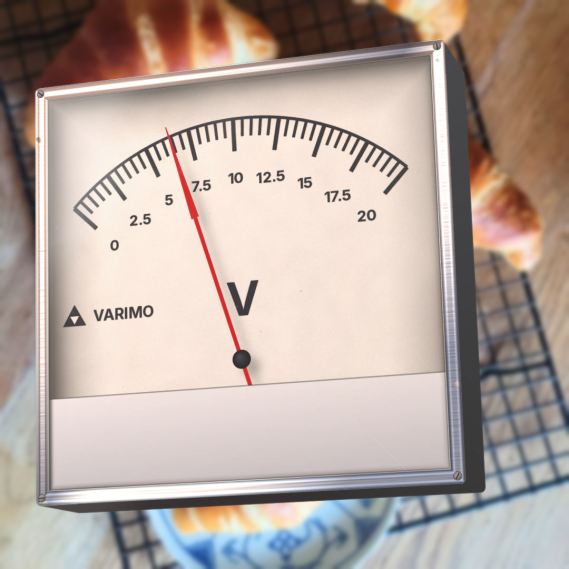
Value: V 6.5
